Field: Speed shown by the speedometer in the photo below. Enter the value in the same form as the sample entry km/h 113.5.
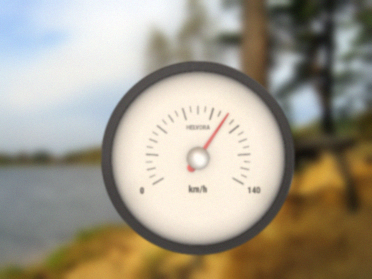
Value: km/h 90
